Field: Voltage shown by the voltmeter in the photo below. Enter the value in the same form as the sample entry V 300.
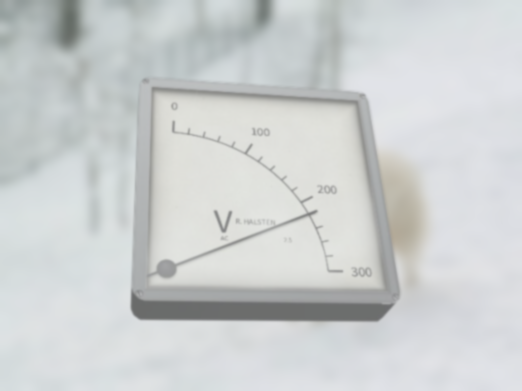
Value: V 220
